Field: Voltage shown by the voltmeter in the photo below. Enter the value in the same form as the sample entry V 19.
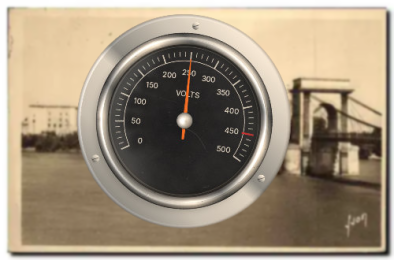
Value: V 250
